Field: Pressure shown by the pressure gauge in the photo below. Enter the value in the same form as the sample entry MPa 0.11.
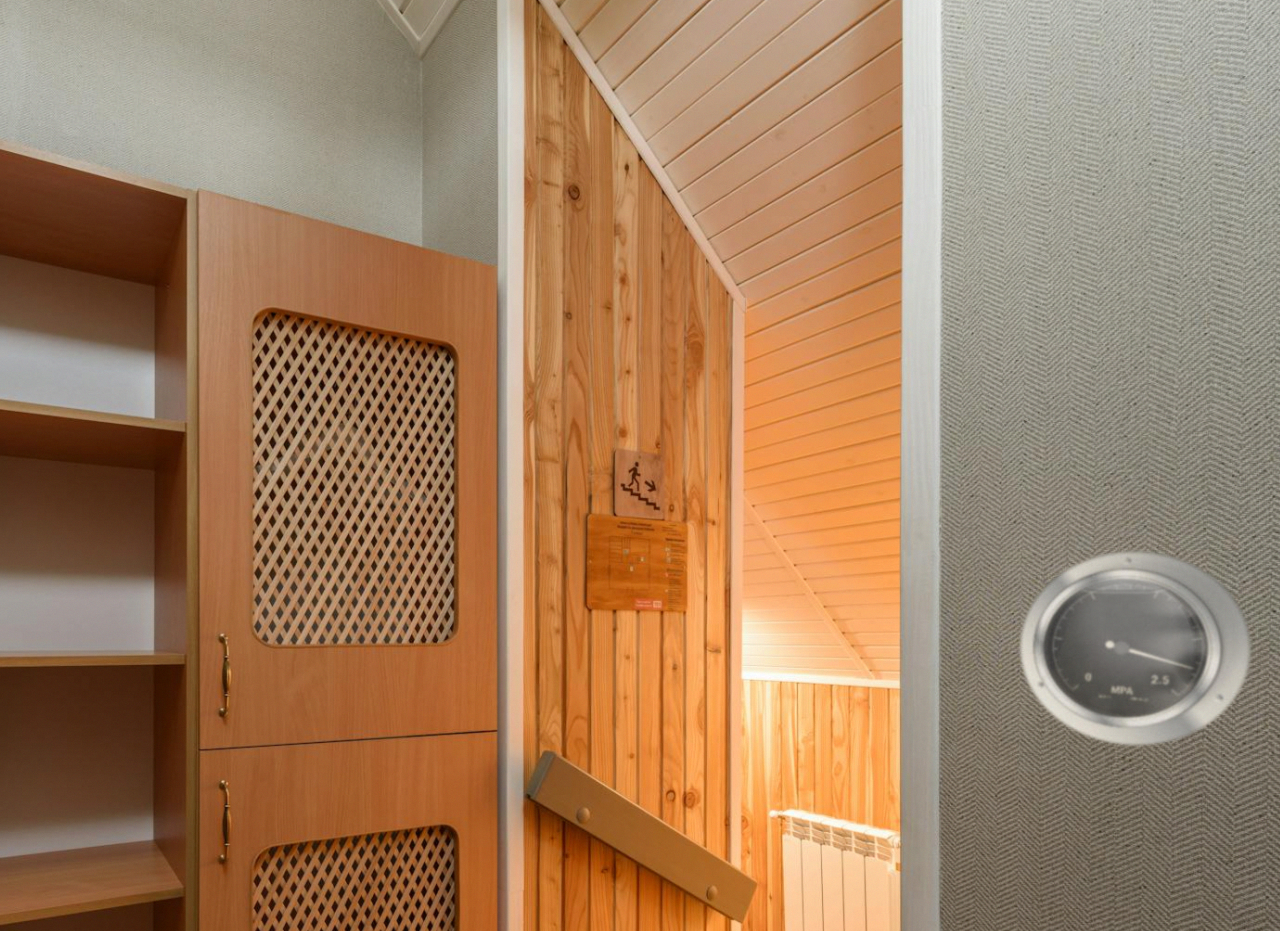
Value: MPa 2.25
